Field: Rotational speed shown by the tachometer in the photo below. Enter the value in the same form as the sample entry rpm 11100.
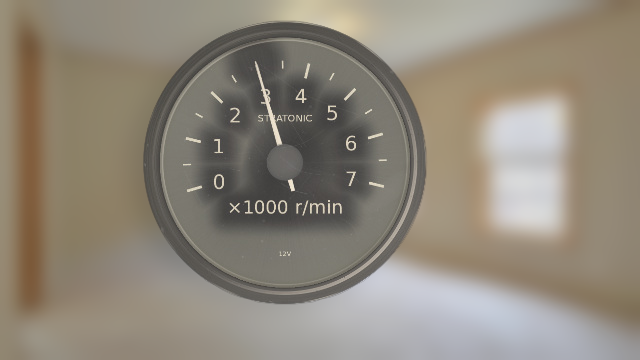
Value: rpm 3000
